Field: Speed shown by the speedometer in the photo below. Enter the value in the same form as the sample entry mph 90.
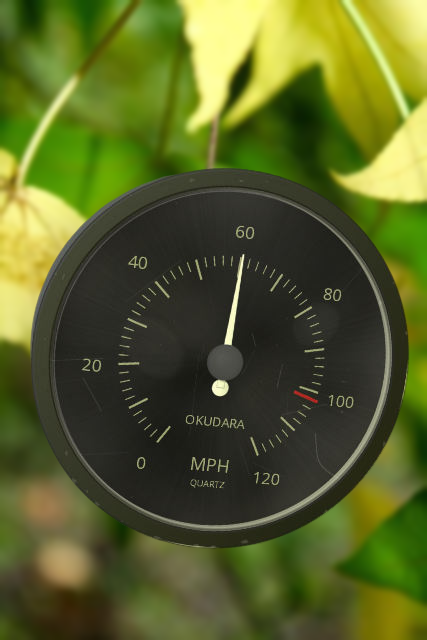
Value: mph 60
